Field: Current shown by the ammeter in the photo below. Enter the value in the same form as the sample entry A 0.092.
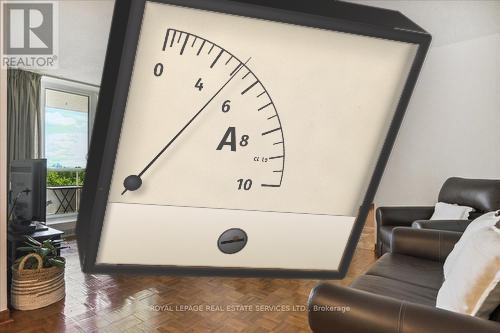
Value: A 5
